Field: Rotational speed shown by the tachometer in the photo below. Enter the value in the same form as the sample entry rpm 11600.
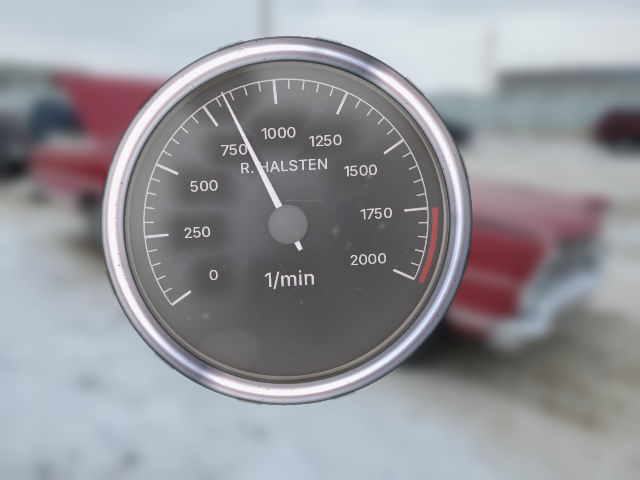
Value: rpm 825
